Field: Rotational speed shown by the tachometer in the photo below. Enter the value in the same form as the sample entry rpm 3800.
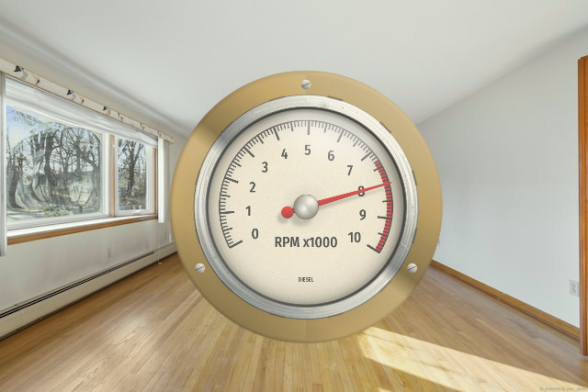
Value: rpm 8000
